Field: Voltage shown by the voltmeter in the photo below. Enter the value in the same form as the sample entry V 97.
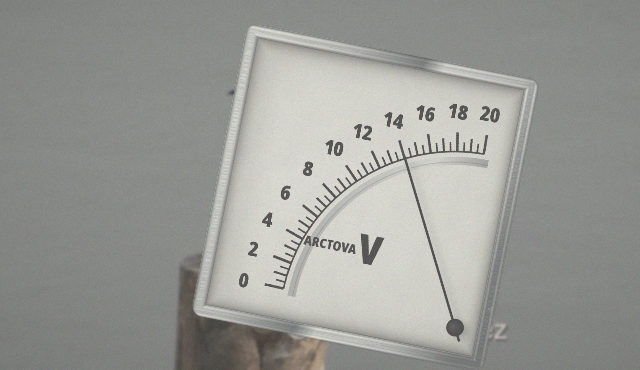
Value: V 14
